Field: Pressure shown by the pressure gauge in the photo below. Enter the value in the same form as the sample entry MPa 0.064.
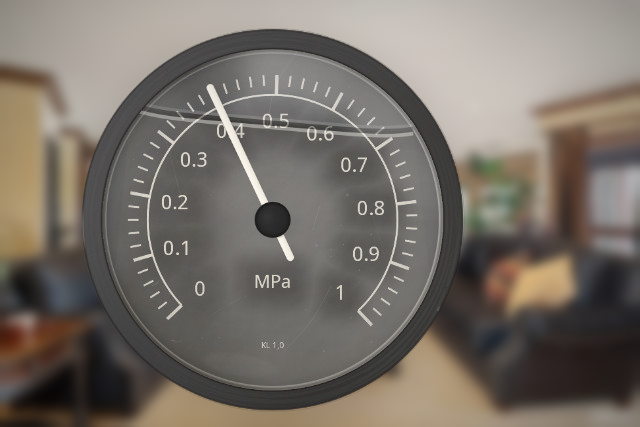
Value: MPa 0.4
